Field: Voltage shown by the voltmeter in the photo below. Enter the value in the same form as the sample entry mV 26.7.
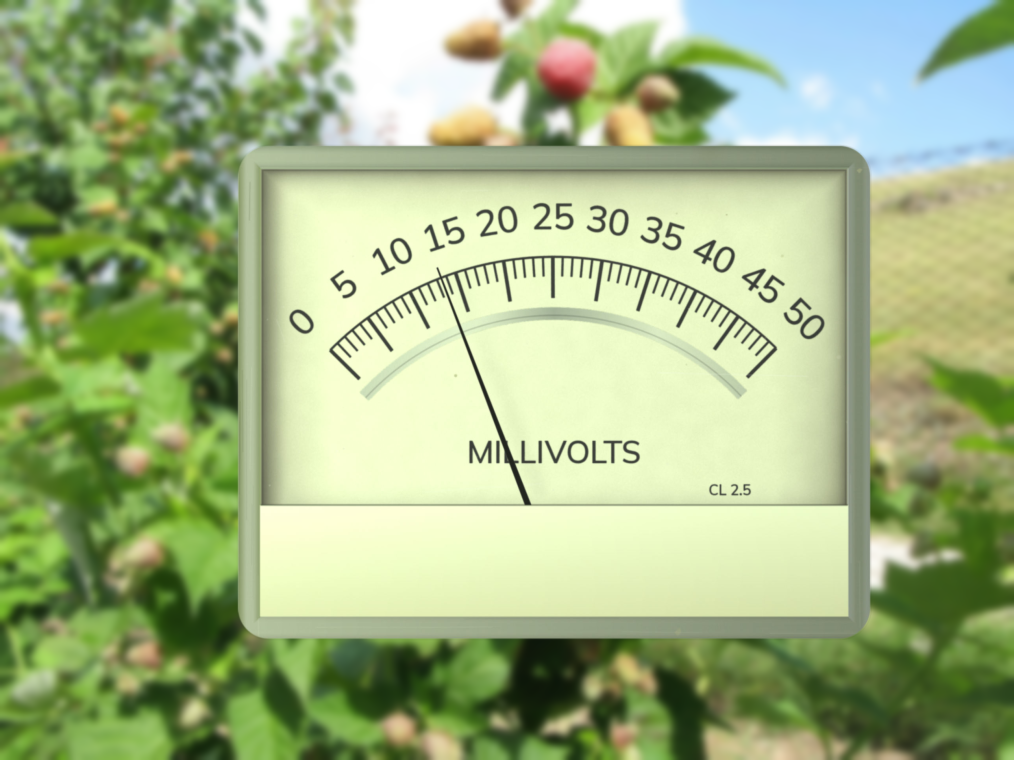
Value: mV 13.5
